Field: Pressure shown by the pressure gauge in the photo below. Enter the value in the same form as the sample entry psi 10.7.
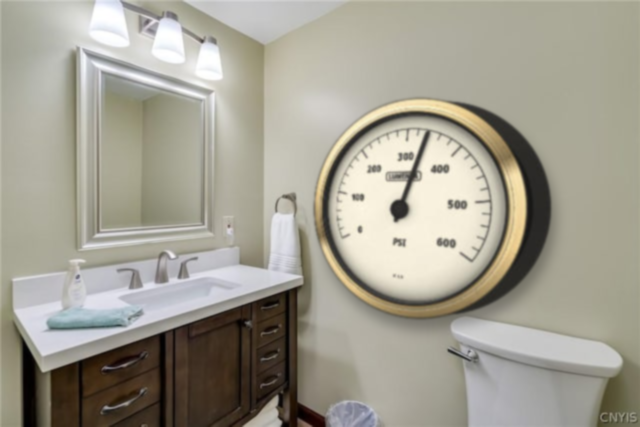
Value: psi 340
